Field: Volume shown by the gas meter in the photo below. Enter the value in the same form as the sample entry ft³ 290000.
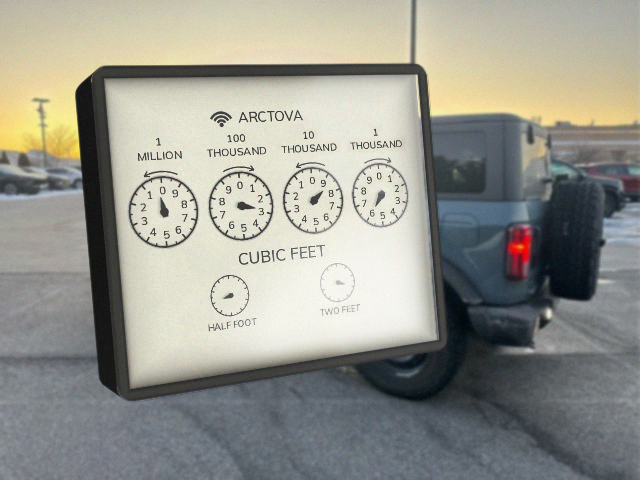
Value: ft³ 28600
